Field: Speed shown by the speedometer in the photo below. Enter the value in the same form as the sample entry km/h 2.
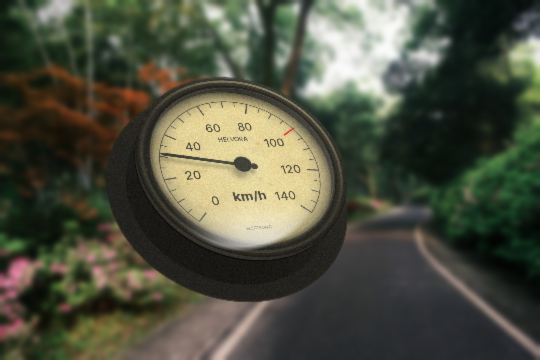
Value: km/h 30
